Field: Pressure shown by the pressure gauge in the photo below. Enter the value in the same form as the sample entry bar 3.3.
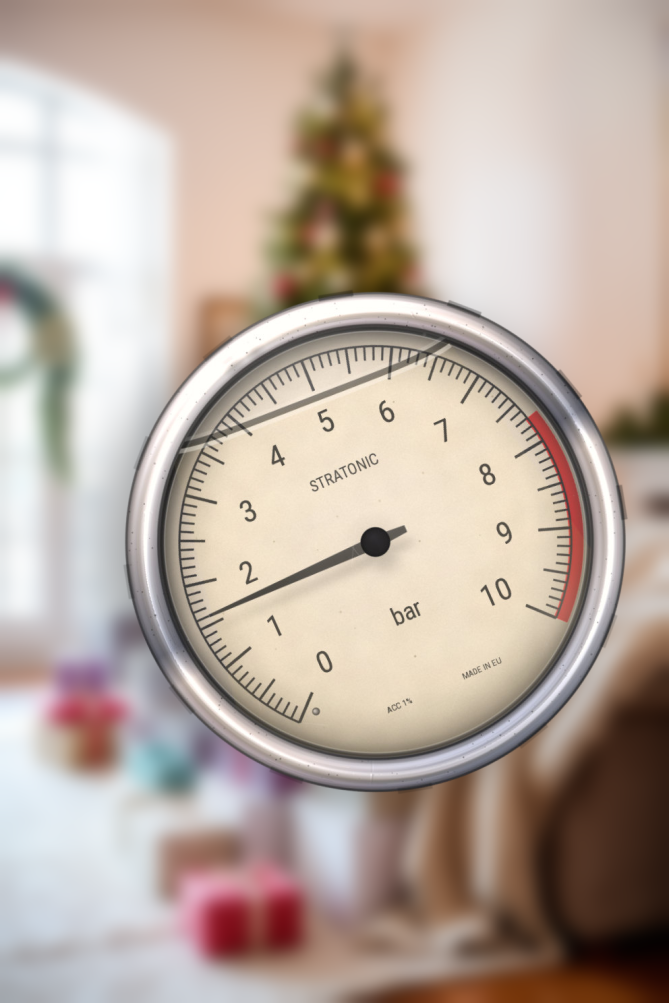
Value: bar 1.6
